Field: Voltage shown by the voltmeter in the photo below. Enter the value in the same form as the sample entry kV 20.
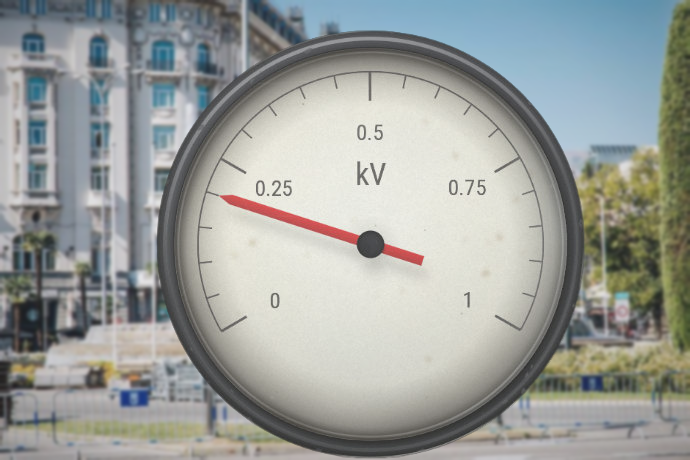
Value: kV 0.2
